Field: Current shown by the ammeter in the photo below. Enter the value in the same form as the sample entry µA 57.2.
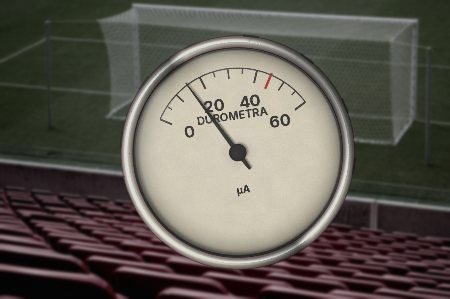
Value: µA 15
